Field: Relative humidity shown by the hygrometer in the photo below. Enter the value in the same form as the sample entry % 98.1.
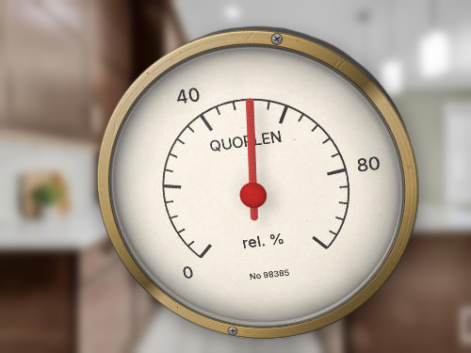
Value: % 52
